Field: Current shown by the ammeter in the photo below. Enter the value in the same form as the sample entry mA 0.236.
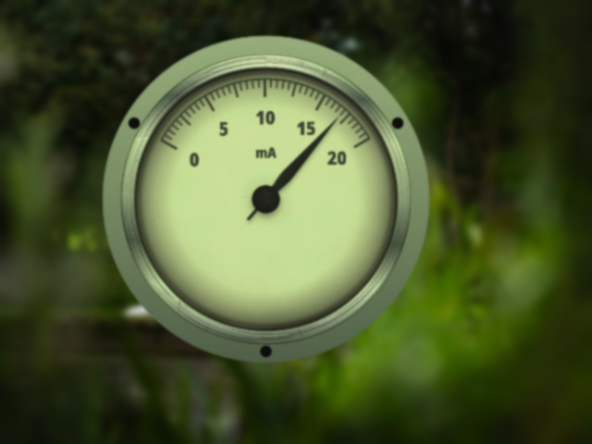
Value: mA 17
